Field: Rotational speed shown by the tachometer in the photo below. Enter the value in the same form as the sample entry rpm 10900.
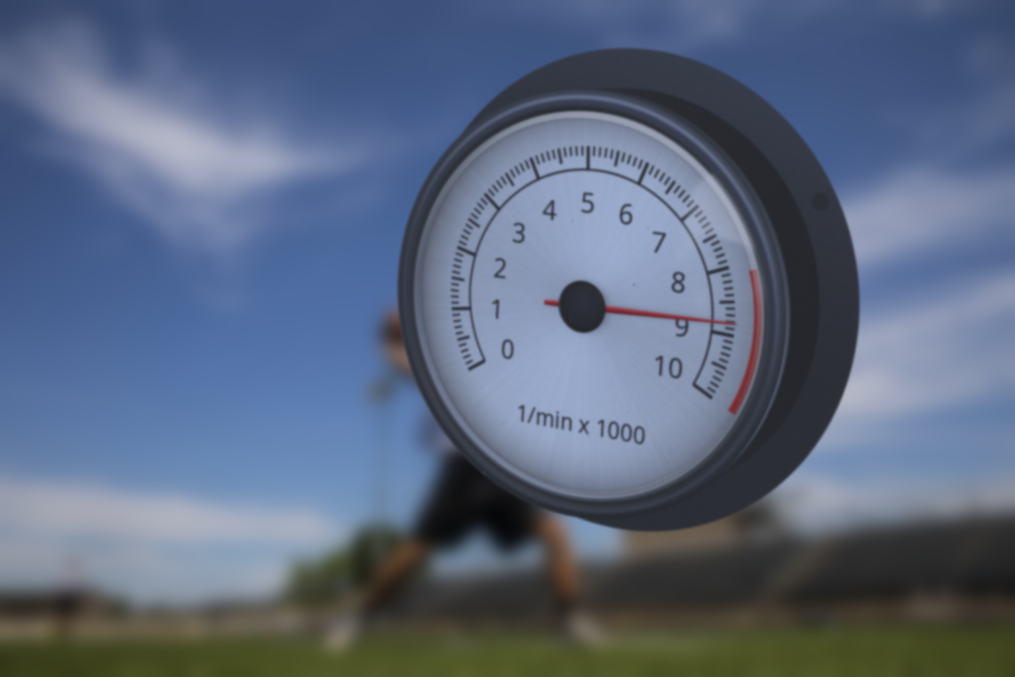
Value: rpm 8800
